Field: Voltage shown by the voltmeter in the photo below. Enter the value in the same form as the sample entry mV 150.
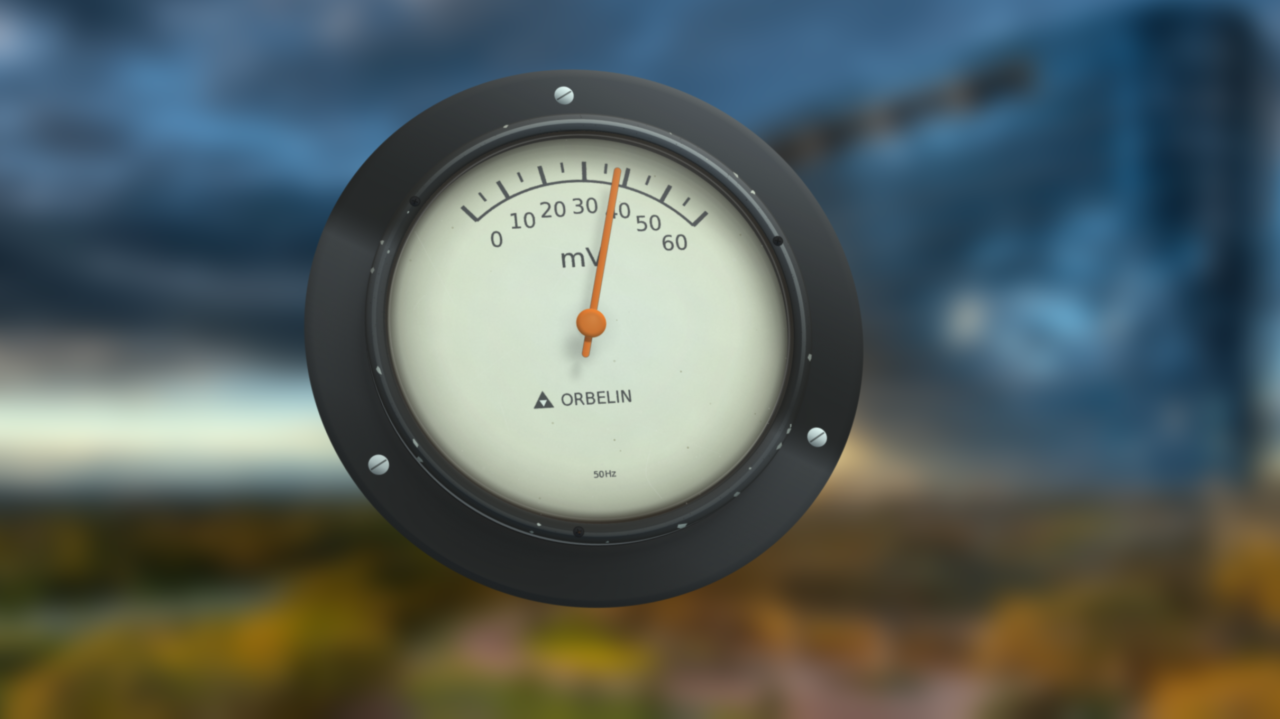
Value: mV 37.5
